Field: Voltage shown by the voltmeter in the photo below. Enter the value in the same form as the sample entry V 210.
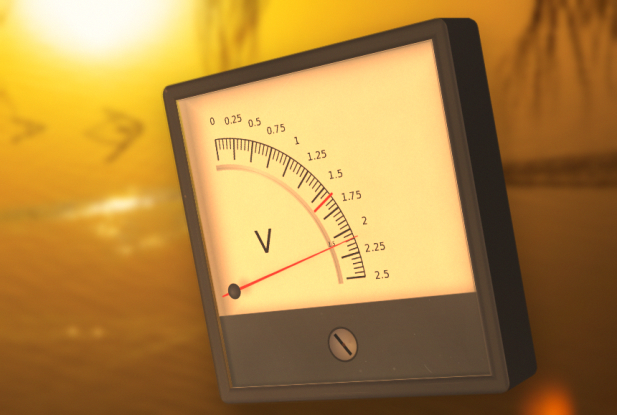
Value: V 2.1
